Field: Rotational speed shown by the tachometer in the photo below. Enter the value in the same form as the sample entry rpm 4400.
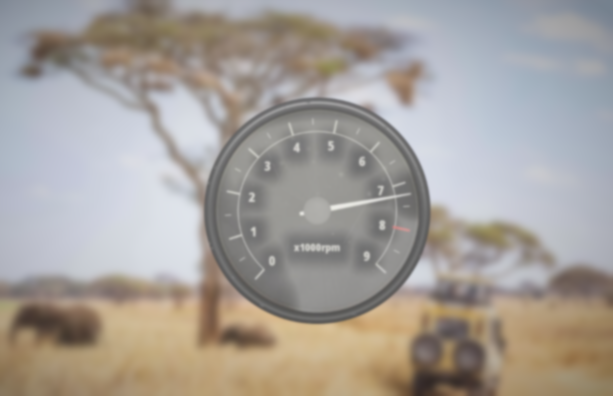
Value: rpm 7250
